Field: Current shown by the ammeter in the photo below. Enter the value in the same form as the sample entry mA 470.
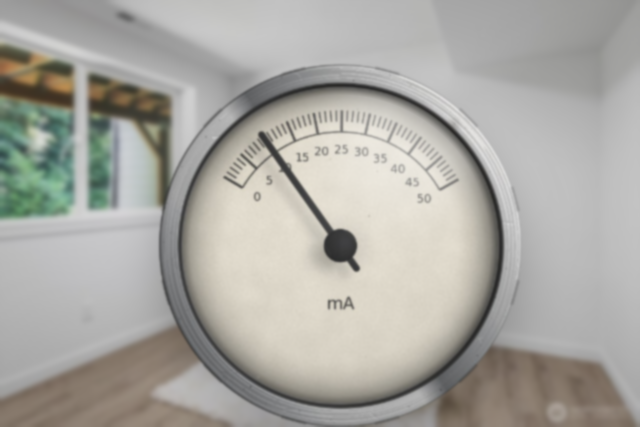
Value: mA 10
